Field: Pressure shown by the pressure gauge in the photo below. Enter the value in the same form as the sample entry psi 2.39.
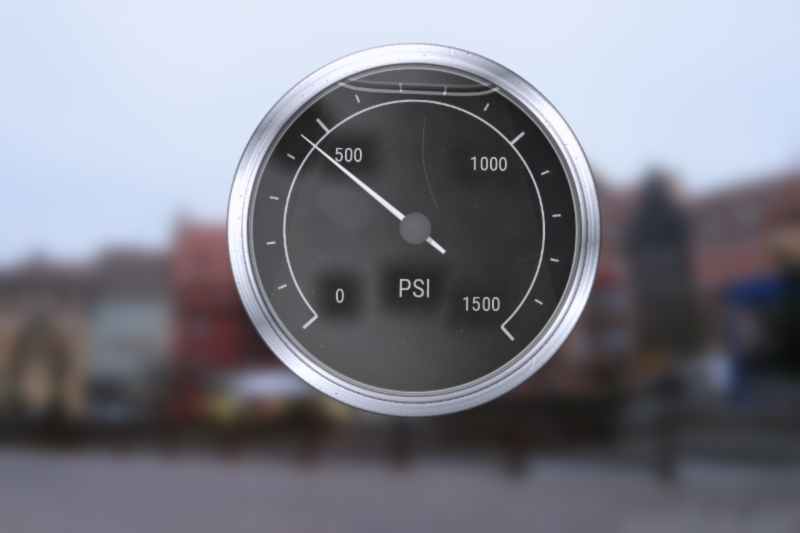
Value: psi 450
